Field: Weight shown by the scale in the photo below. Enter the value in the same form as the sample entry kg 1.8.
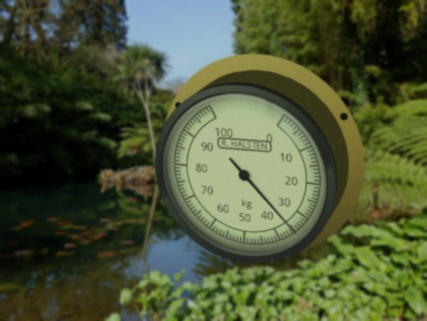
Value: kg 35
